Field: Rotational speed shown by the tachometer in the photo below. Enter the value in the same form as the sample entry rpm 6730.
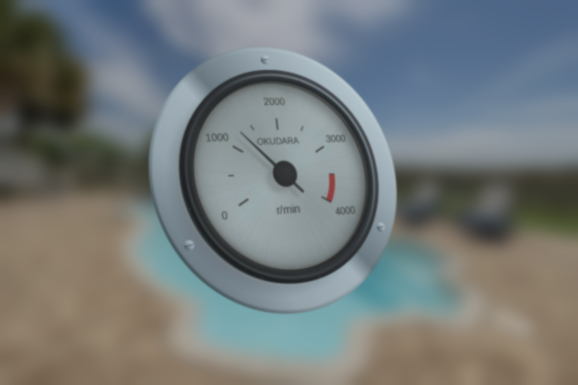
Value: rpm 1250
